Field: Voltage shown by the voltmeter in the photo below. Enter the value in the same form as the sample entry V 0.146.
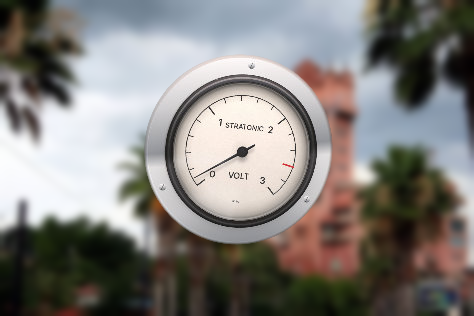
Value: V 0.1
